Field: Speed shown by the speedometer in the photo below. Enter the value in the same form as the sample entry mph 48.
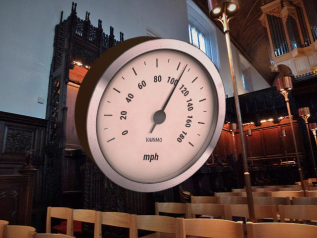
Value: mph 105
